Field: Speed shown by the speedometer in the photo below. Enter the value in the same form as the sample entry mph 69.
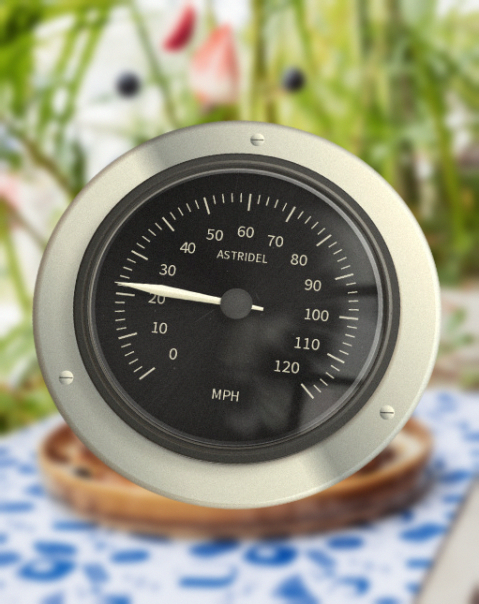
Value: mph 22
